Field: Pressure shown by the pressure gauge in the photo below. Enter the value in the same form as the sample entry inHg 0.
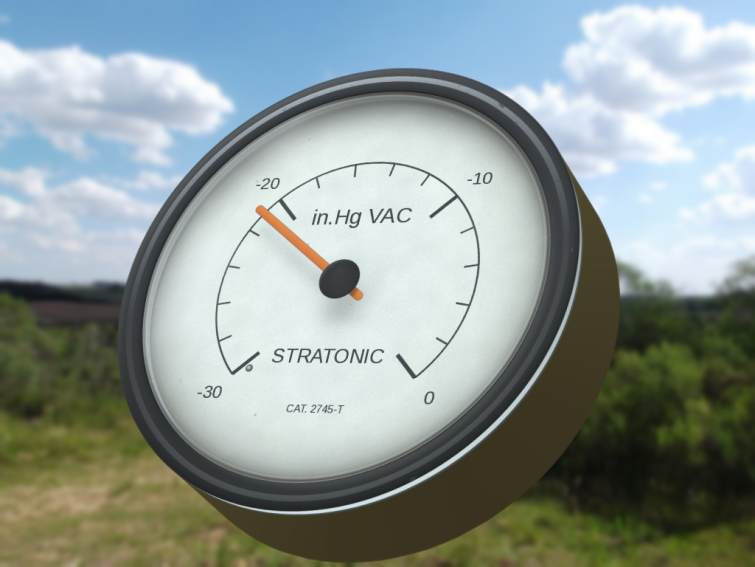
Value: inHg -21
